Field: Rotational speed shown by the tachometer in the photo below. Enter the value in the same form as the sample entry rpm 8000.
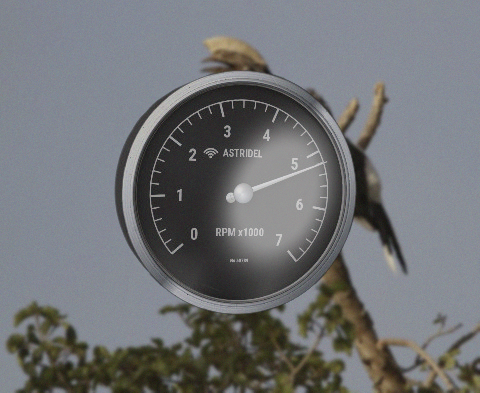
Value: rpm 5200
